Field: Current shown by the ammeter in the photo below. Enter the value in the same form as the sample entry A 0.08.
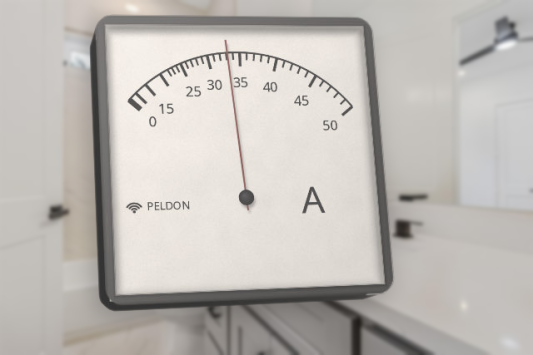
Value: A 33
